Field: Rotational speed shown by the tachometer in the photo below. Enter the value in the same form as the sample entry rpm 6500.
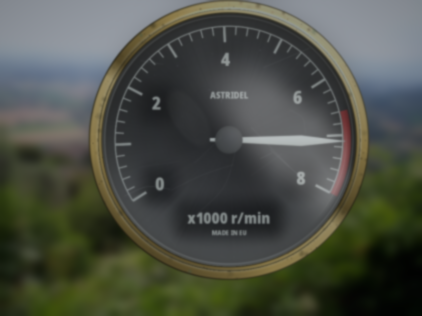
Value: rpm 7100
